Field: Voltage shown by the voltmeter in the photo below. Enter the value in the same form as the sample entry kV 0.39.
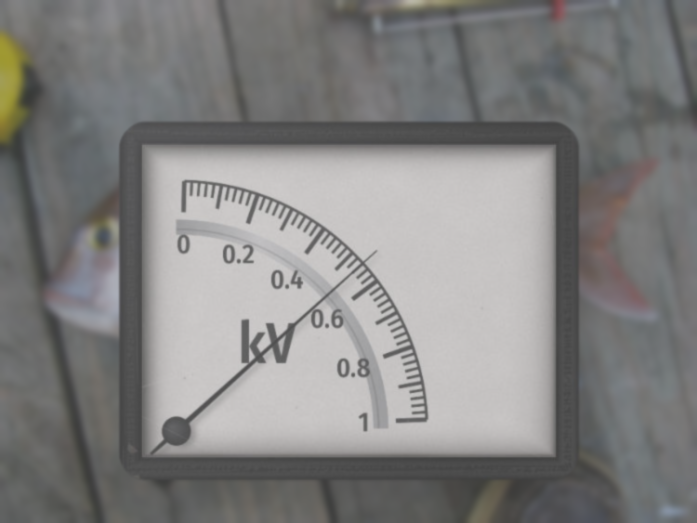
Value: kV 0.54
